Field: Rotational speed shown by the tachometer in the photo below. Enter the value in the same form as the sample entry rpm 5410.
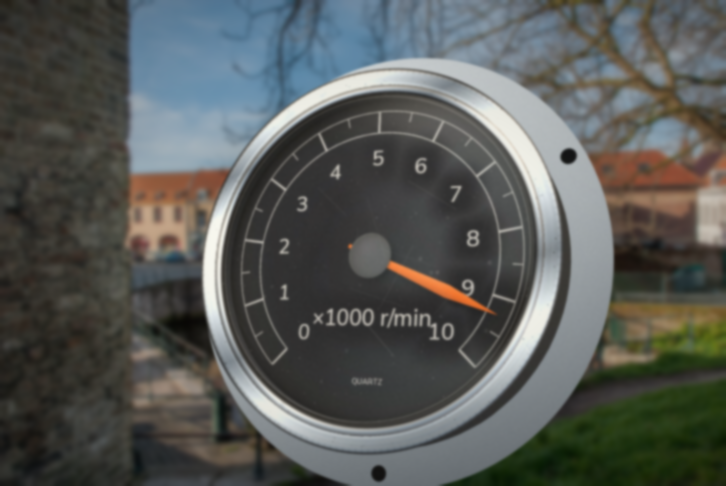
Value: rpm 9250
